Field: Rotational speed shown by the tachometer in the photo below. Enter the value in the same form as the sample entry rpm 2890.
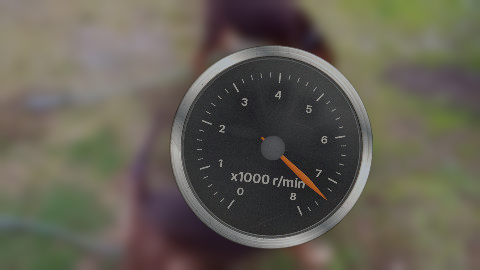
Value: rpm 7400
